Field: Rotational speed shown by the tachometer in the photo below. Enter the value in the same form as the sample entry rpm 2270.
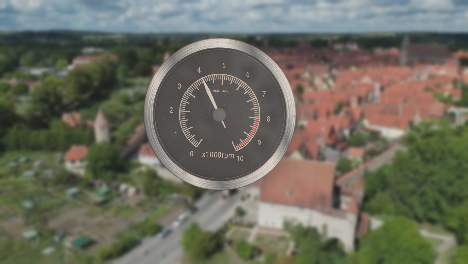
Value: rpm 4000
